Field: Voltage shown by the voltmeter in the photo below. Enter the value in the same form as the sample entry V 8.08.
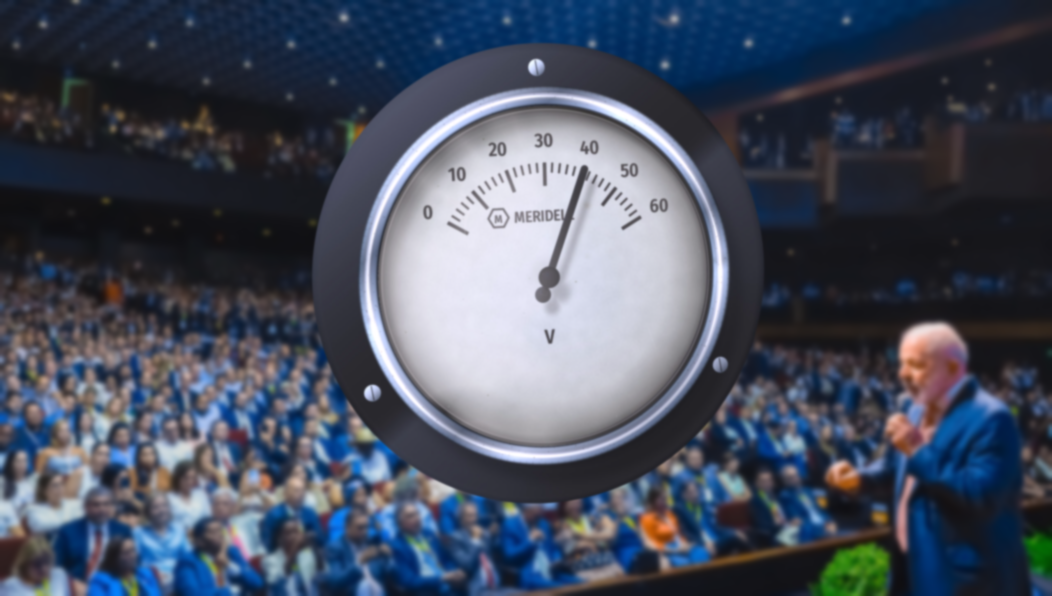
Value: V 40
